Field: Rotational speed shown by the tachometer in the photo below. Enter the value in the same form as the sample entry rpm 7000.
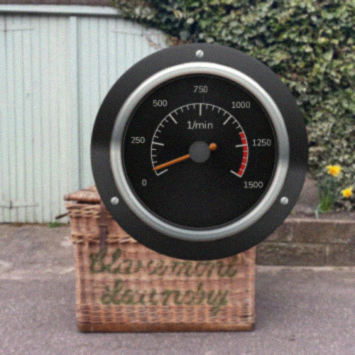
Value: rpm 50
